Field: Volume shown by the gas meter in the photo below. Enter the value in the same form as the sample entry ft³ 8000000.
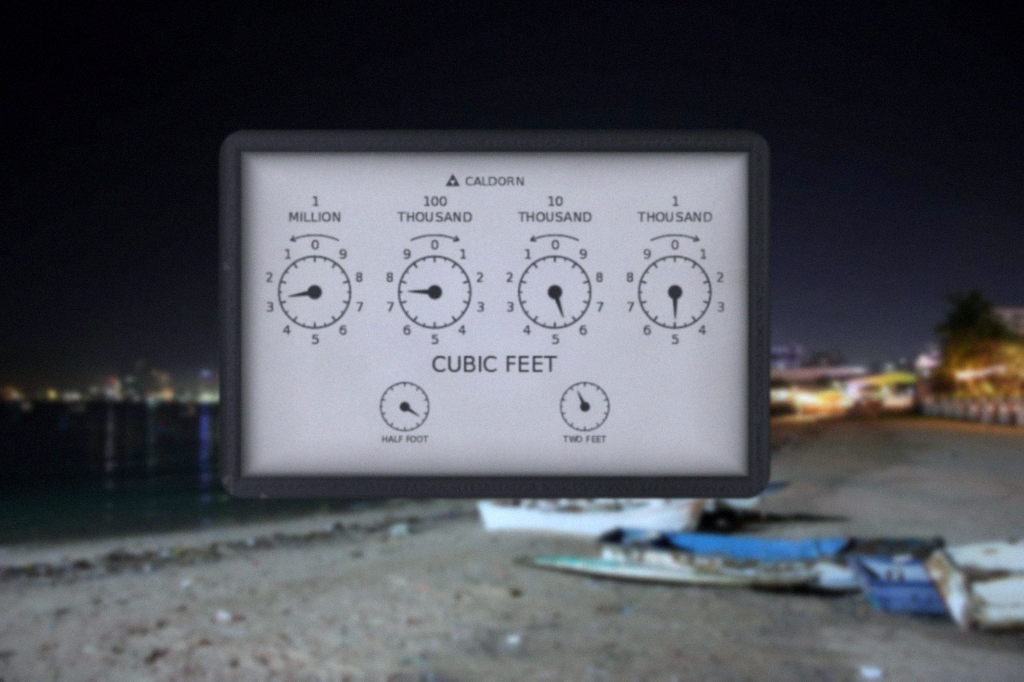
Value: ft³ 275500
